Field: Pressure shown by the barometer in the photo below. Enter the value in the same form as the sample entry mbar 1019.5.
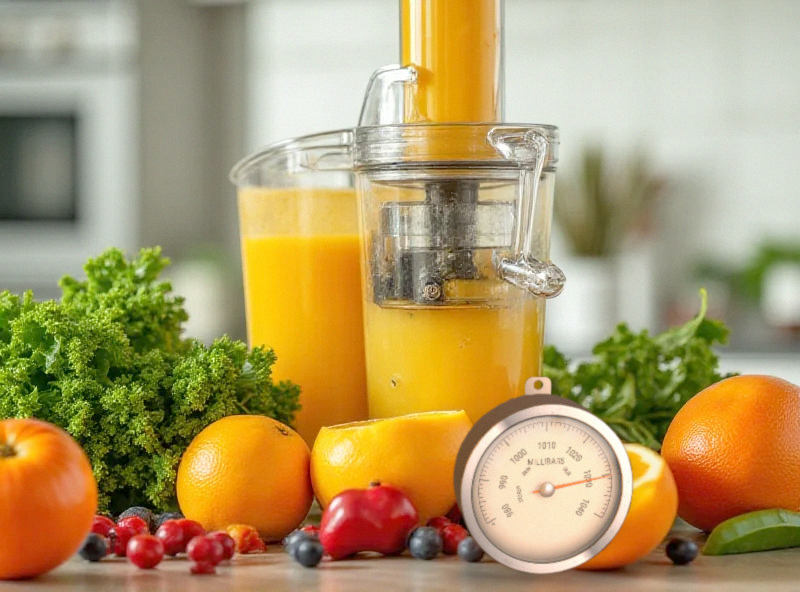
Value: mbar 1030
